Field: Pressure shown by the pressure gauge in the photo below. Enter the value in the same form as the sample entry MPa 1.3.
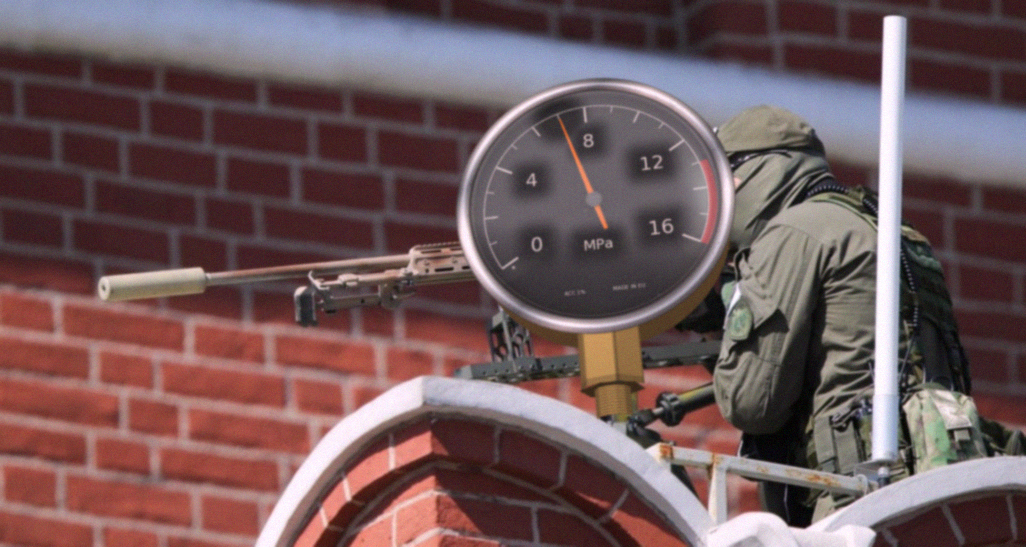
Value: MPa 7
